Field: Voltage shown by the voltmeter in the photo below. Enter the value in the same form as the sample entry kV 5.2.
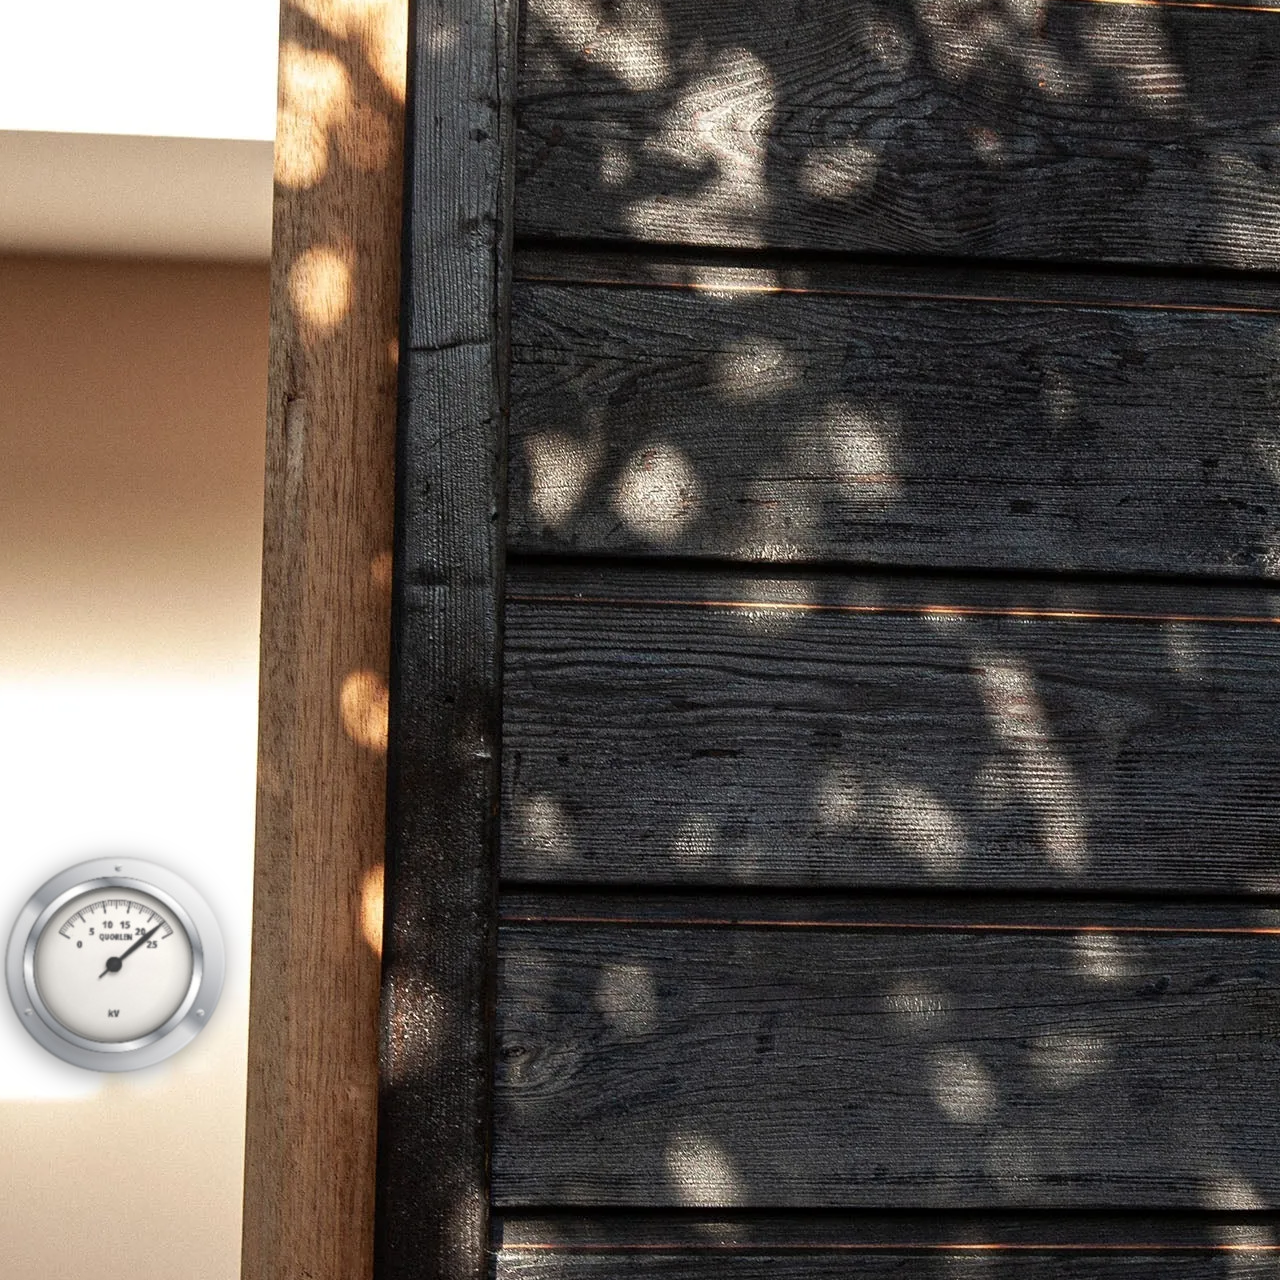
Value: kV 22.5
